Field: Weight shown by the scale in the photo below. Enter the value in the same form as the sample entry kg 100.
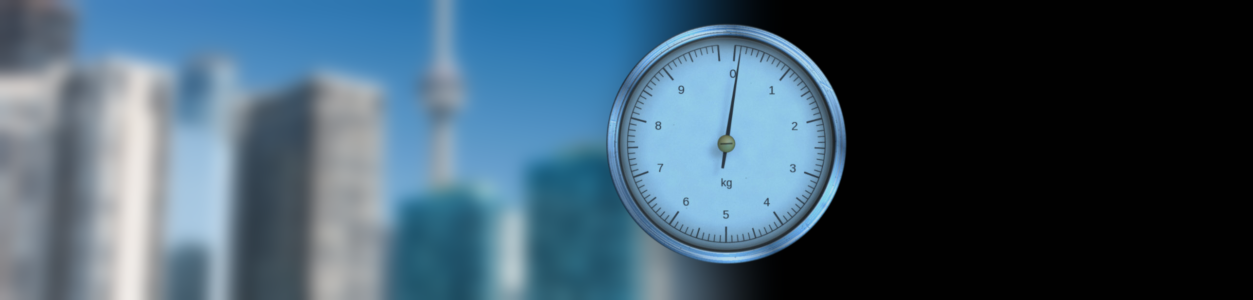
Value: kg 0.1
